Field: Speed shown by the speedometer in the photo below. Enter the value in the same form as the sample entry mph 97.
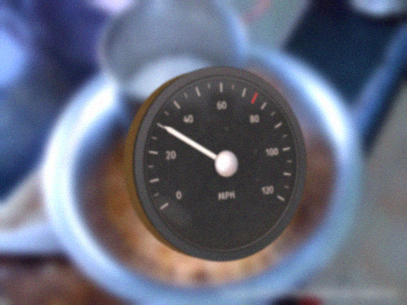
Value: mph 30
